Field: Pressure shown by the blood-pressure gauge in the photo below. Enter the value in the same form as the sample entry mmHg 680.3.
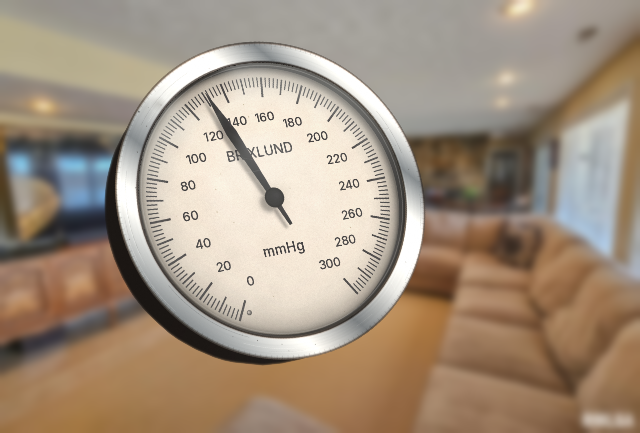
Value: mmHg 130
